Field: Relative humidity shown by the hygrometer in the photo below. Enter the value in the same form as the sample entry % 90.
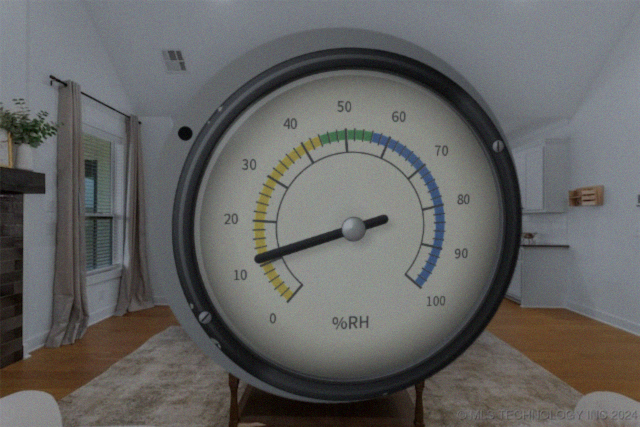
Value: % 12
